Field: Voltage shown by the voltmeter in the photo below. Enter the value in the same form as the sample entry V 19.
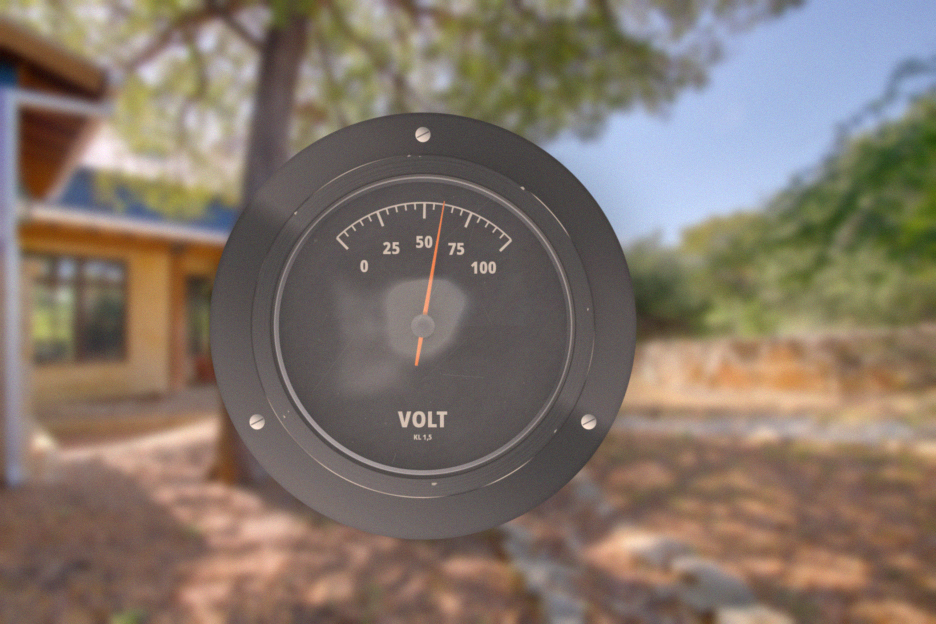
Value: V 60
